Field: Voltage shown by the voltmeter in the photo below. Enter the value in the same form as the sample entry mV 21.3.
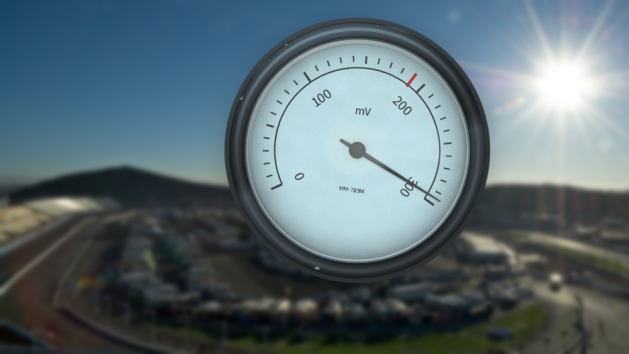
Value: mV 295
